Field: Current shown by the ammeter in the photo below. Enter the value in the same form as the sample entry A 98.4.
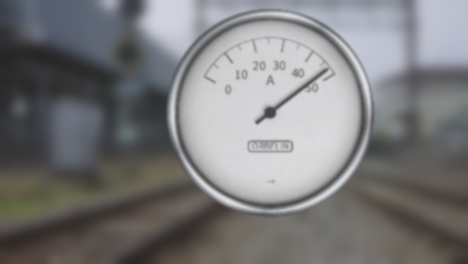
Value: A 47.5
